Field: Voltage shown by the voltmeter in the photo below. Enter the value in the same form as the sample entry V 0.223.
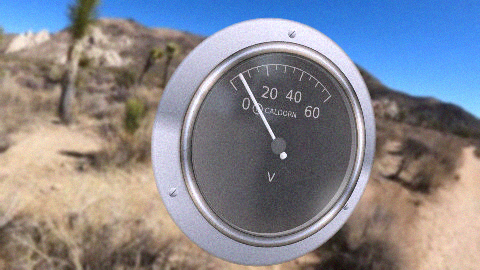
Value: V 5
